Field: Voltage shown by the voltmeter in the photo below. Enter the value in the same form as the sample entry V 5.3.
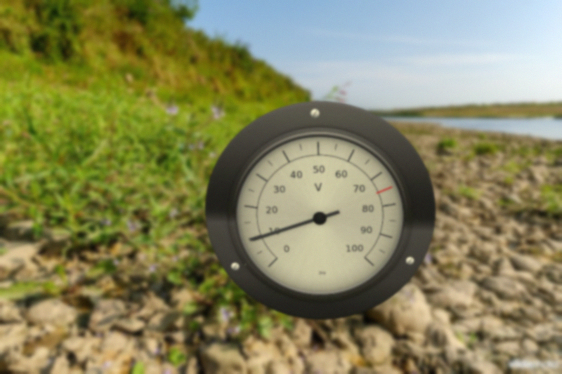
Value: V 10
